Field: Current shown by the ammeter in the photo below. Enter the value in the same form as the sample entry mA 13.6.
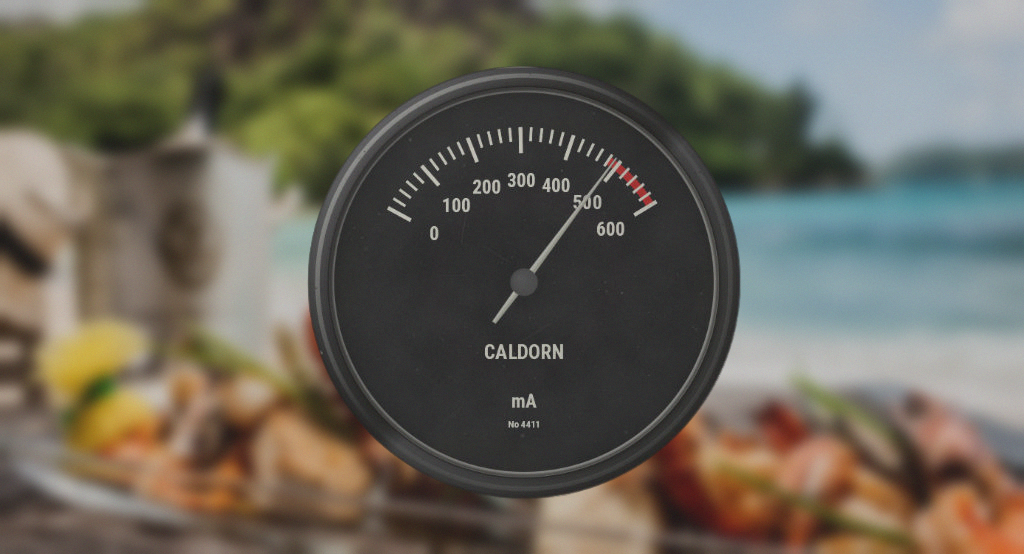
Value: mA 490
